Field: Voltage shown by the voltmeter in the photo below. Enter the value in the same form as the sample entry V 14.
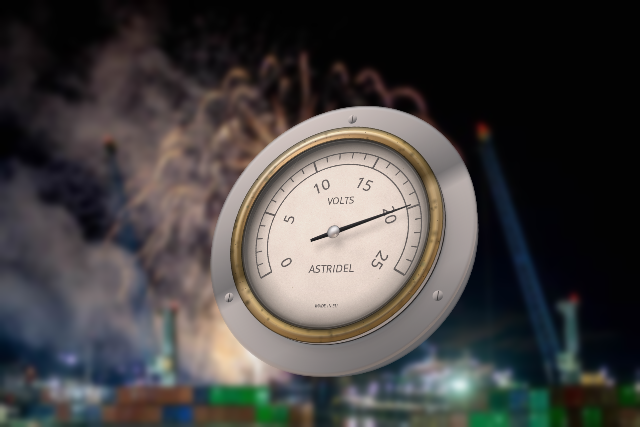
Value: V 20
